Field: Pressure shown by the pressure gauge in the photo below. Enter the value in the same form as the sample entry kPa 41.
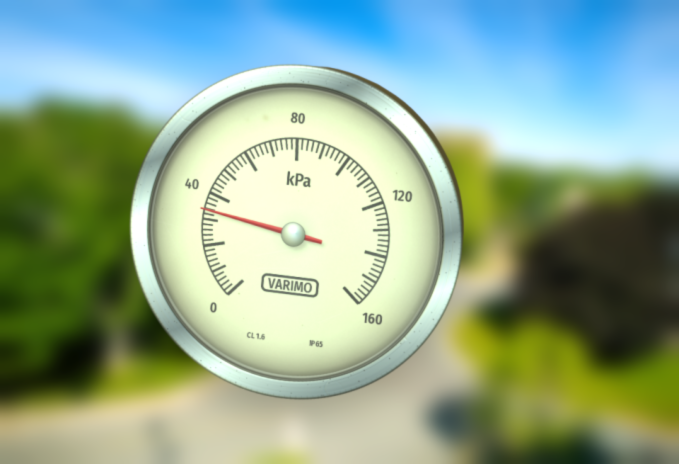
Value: kPa 34
